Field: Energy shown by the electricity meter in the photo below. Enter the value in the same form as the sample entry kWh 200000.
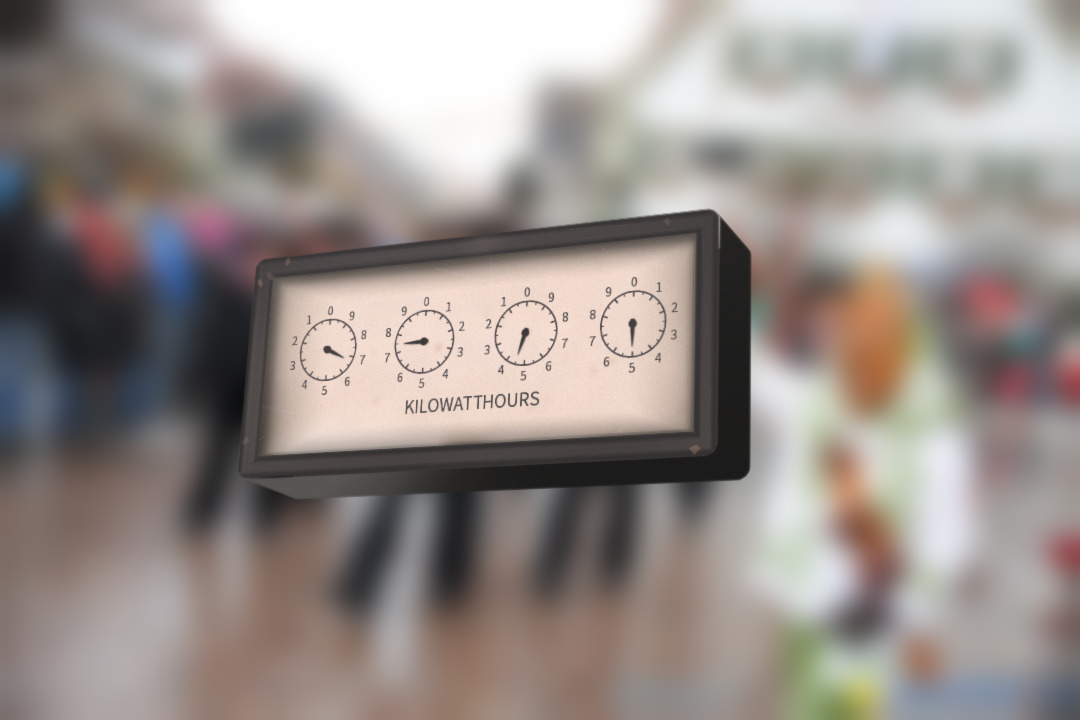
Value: kWh 6745
